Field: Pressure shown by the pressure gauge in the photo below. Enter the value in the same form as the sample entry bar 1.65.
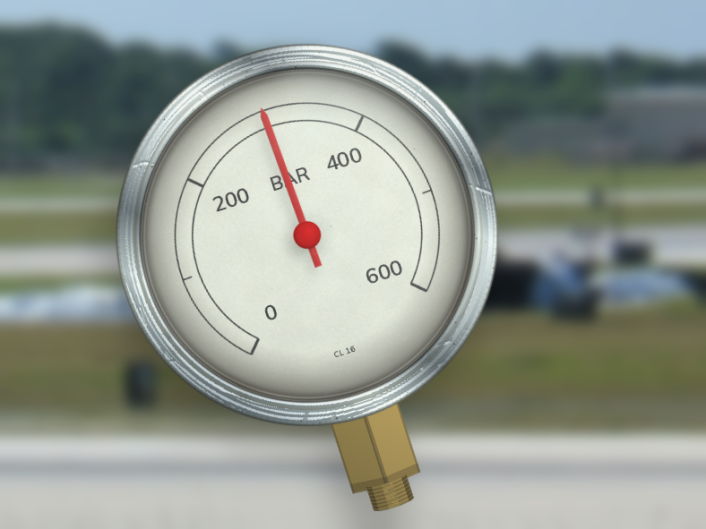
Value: bar 300
